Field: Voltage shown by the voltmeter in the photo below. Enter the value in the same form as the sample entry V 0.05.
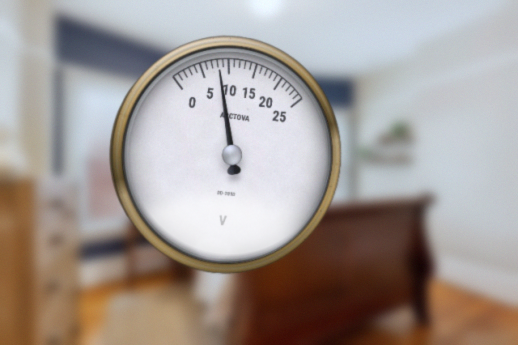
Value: V 8
